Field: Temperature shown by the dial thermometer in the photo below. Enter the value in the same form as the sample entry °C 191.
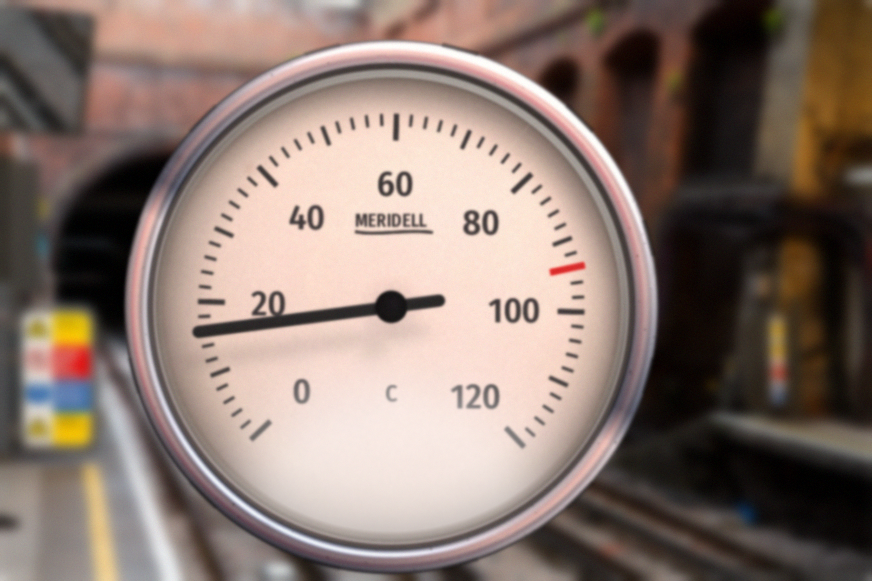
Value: °C 16
